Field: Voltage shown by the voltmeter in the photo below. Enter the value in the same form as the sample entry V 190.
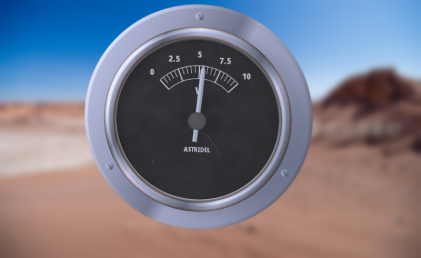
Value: V 5.5
